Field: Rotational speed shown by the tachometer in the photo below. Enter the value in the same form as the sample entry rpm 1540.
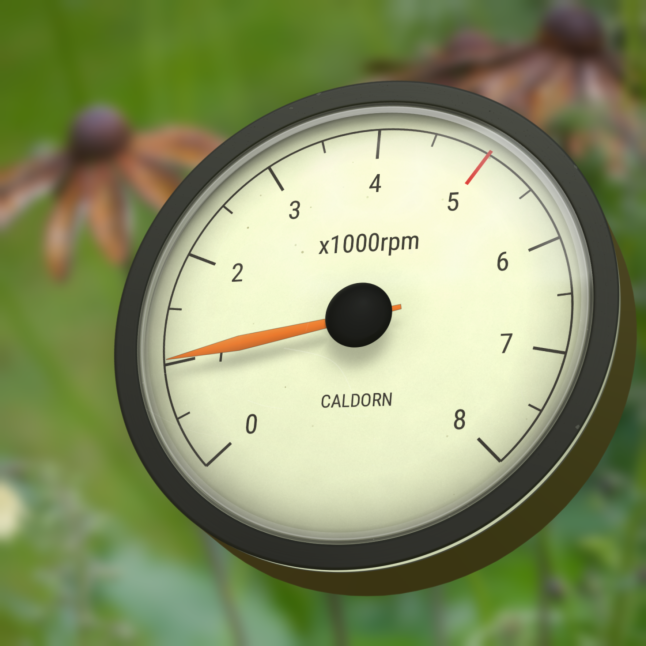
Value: rpm 1000
